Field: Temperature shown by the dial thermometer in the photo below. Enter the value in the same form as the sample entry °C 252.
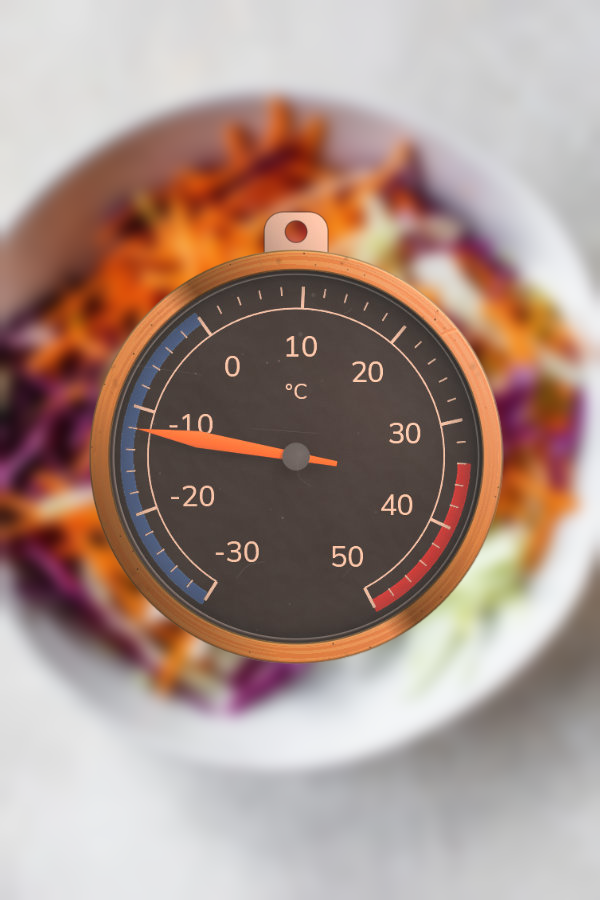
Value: °C -12
